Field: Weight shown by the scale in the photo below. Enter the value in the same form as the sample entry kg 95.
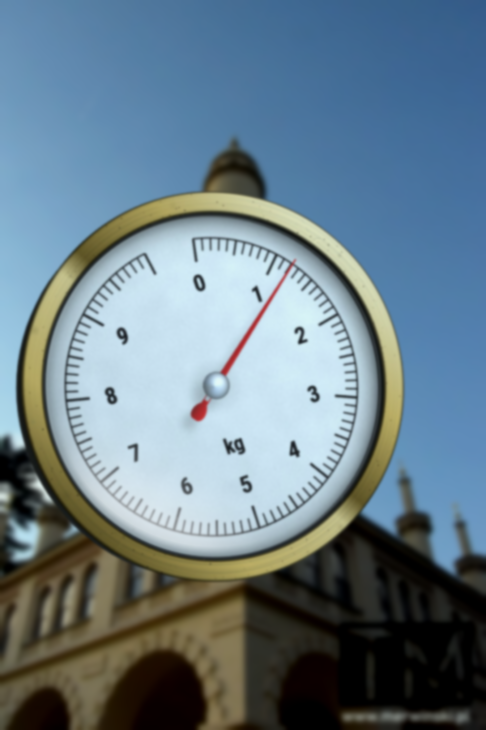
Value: kg 1.2
